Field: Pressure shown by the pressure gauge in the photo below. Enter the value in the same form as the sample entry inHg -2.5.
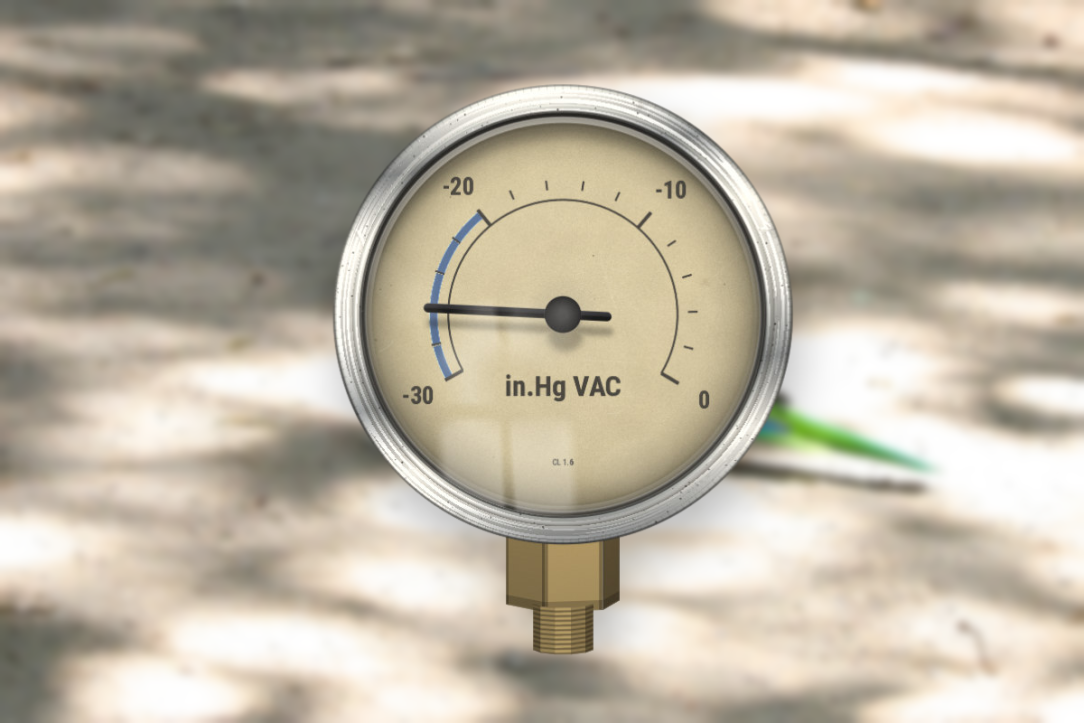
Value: inHg -26
